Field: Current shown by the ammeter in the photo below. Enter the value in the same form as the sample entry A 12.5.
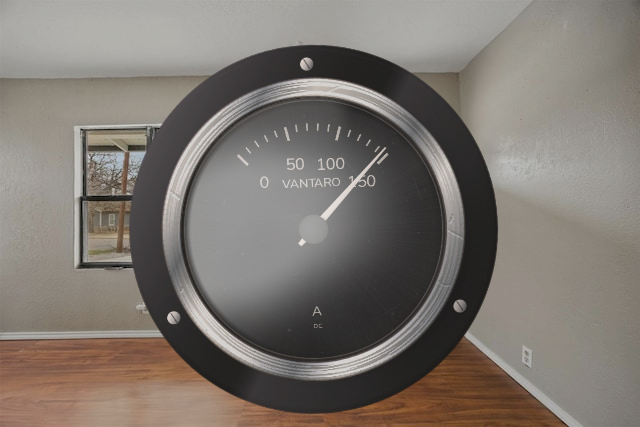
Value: A 145
